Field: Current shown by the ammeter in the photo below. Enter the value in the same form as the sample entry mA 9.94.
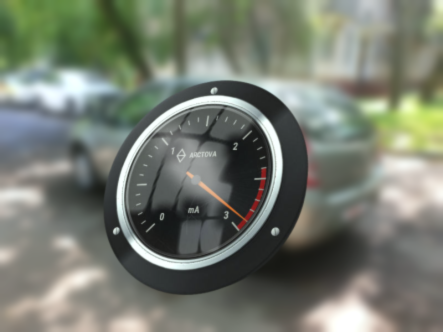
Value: mA 2.9
